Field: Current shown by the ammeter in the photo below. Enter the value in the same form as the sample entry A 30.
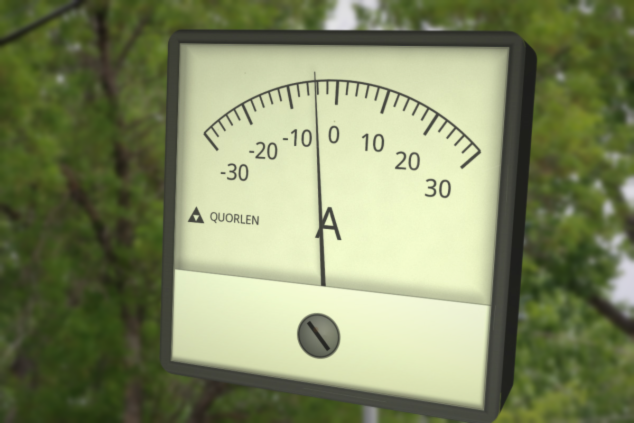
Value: A -4
